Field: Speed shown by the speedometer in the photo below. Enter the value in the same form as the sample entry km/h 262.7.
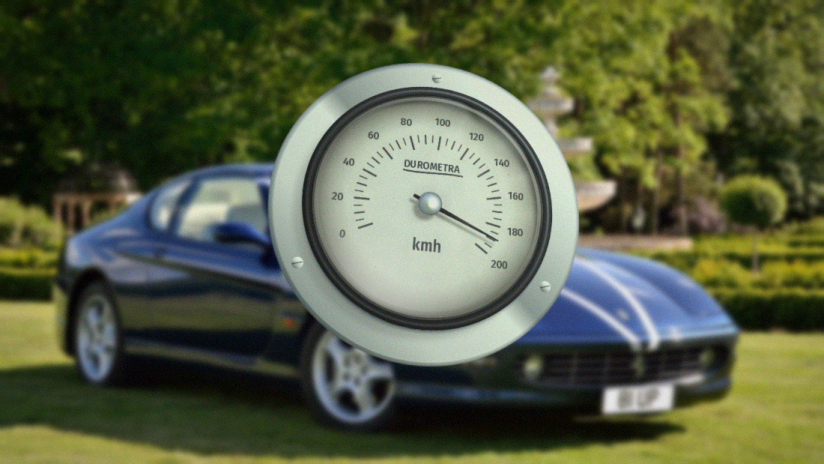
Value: km/h 190
